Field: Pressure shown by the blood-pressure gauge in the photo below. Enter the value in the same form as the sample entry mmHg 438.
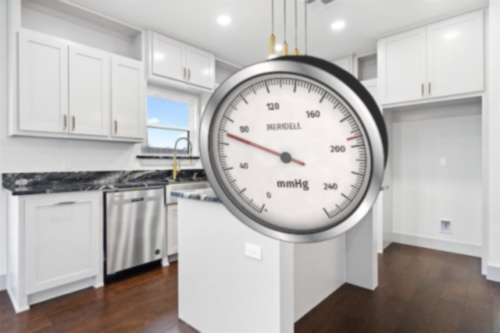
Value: mmHg 70
